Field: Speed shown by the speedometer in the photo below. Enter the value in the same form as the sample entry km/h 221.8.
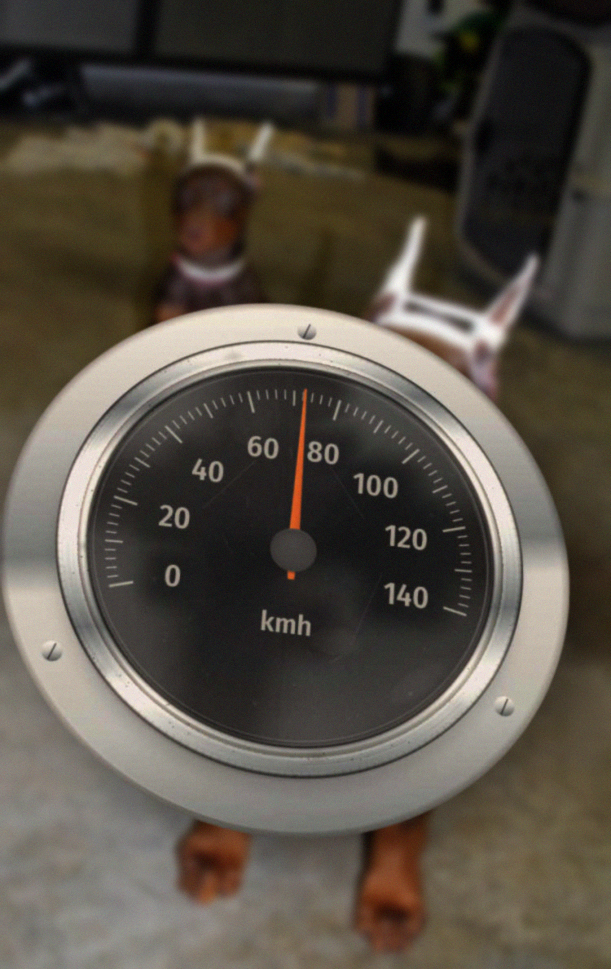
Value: km/h 72
